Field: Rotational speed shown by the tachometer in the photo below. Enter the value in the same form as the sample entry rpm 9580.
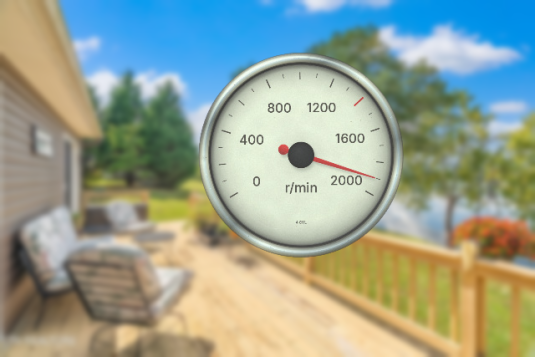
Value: rpm 1900
